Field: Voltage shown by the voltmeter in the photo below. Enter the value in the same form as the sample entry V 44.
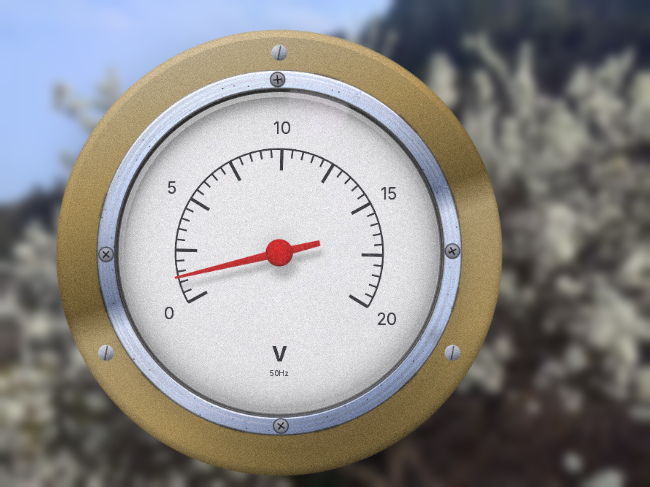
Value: V 1.25
